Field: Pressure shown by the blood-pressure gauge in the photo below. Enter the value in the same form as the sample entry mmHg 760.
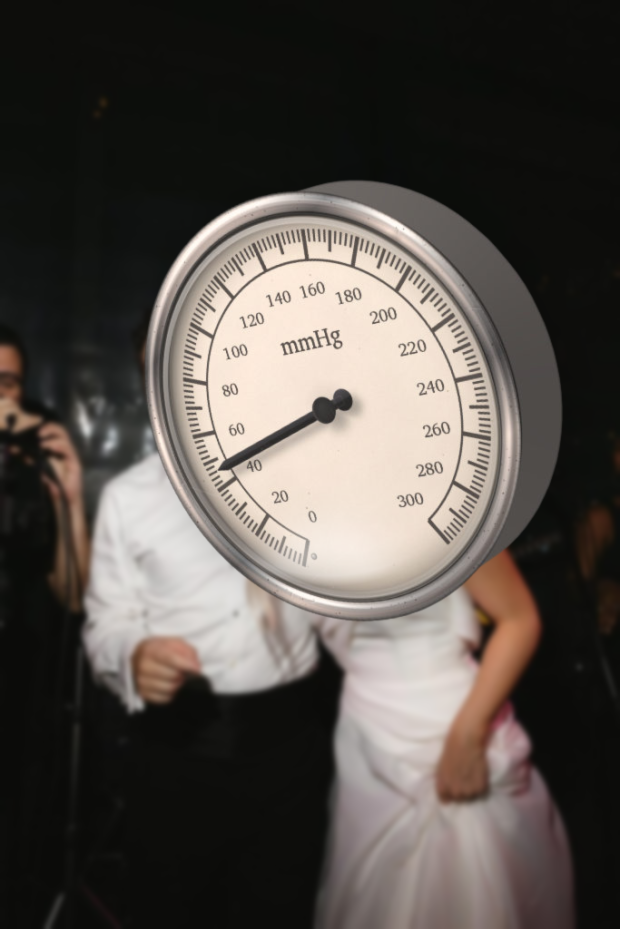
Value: mmHg 46
